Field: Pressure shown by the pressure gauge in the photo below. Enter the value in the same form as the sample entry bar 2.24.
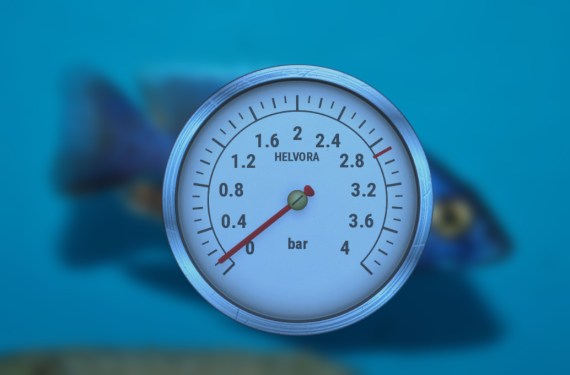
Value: bar 0.1
